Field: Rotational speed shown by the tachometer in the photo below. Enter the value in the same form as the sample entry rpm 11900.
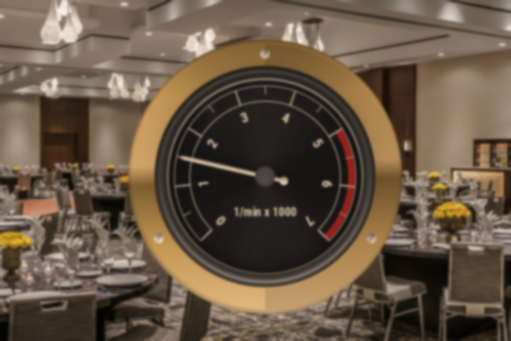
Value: rpm 1500
